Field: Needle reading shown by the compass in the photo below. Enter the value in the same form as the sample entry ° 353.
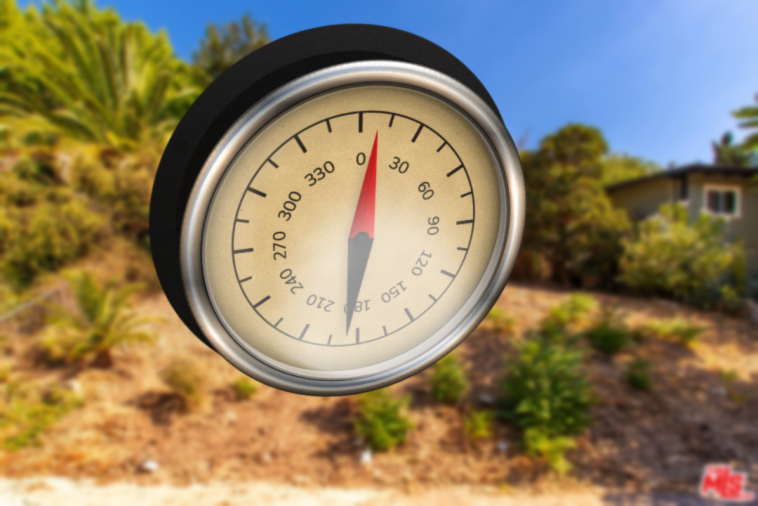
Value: ° 7.5
